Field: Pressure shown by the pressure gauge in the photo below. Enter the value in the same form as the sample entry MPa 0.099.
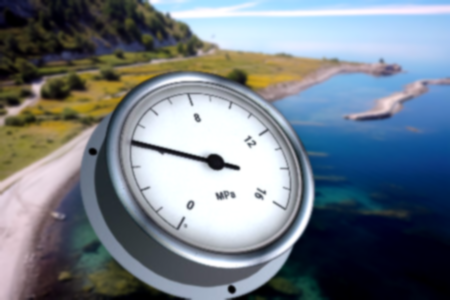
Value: MPa 4
